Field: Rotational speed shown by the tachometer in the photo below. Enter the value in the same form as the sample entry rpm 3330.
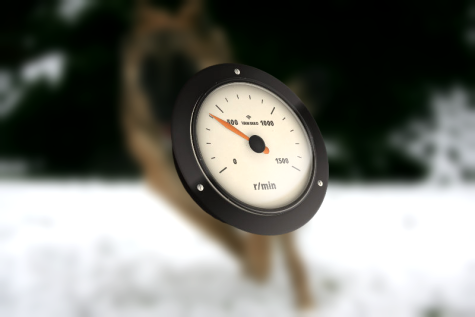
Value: rpm 400
